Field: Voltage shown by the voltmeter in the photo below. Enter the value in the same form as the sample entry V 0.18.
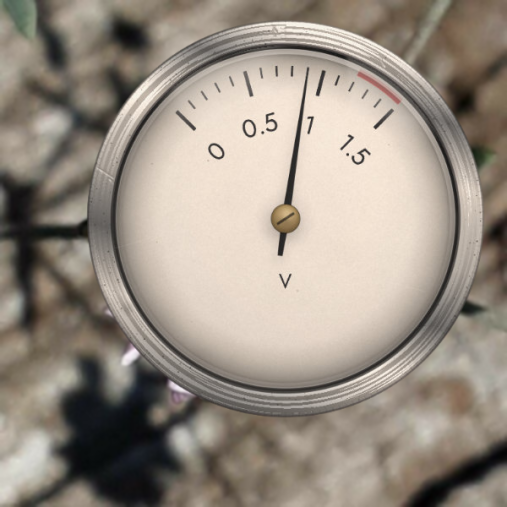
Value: V 0.9
